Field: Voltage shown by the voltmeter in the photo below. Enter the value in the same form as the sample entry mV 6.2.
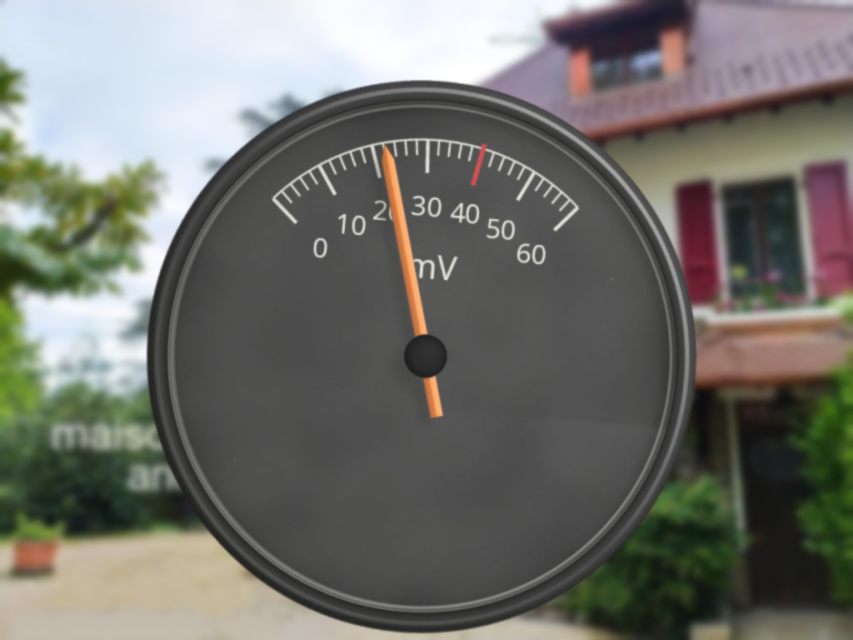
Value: mV 22
